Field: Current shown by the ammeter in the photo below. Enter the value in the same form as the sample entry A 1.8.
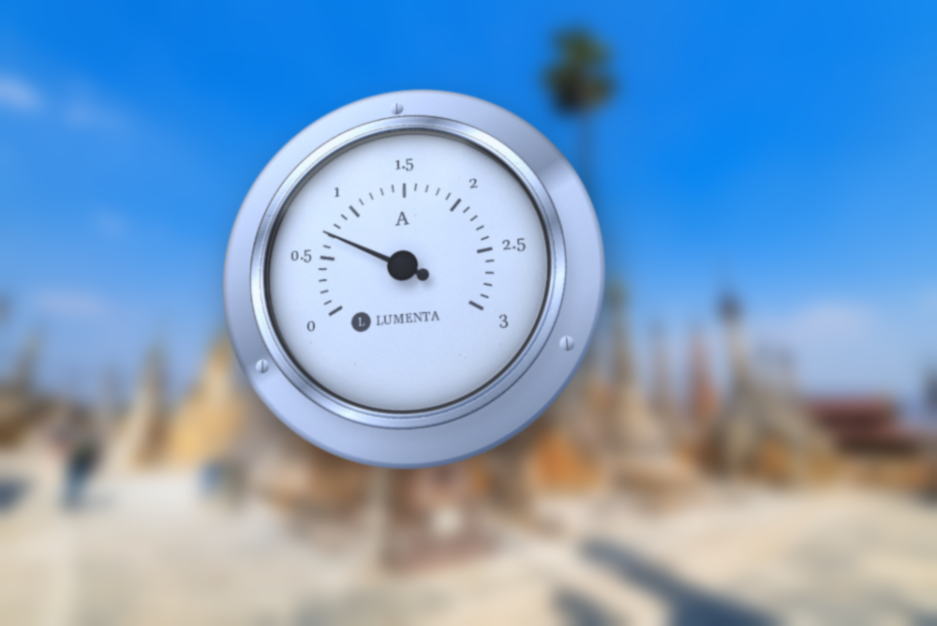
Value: A 0.7
